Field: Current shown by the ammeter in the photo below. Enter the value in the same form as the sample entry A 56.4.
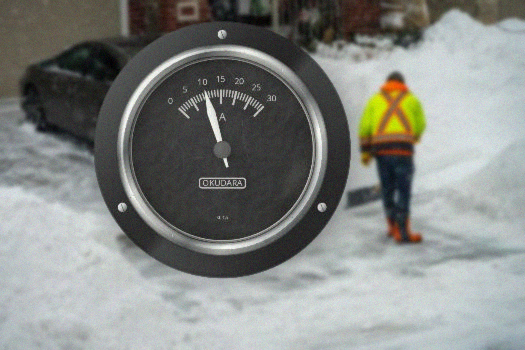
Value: A 10
